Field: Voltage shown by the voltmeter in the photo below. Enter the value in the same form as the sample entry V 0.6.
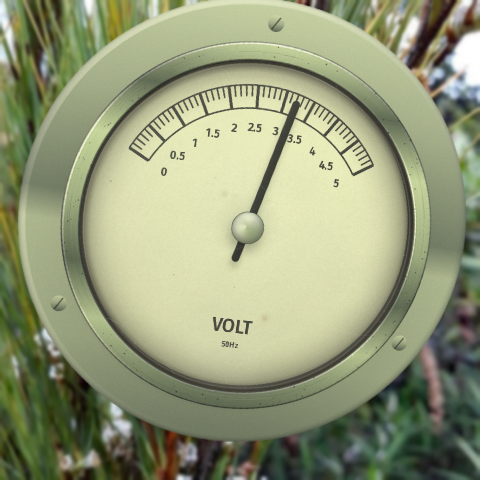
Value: V 3.2
